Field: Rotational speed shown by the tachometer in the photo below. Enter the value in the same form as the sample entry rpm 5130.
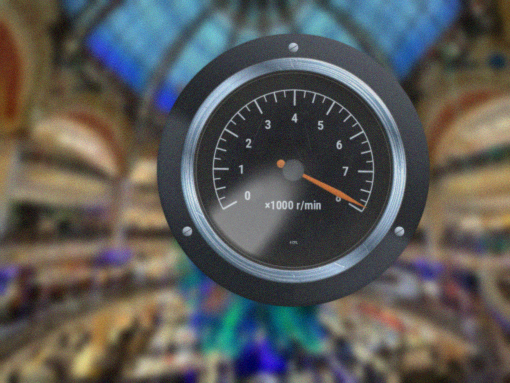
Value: rpm 7875
